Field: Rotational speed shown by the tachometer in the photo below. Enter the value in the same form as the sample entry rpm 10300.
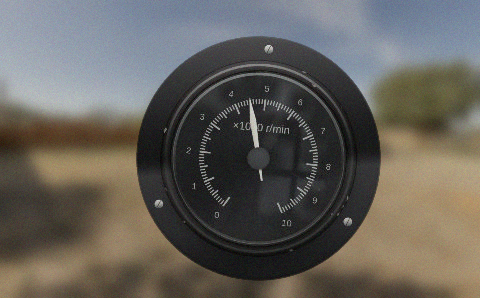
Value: rpm 4500
